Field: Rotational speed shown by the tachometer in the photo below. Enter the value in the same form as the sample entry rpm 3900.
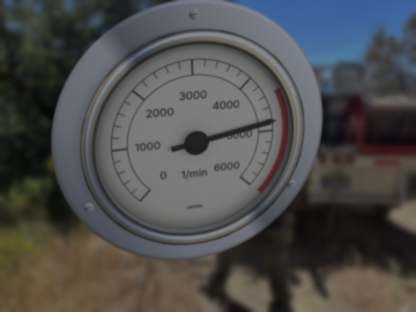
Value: rpm 4800
